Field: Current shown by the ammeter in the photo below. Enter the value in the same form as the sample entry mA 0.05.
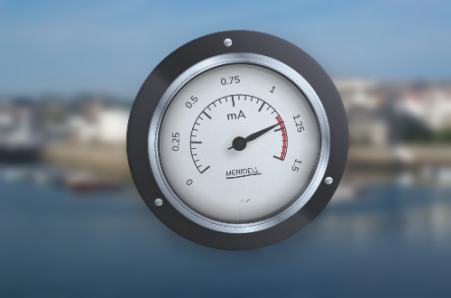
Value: mA 1.2
